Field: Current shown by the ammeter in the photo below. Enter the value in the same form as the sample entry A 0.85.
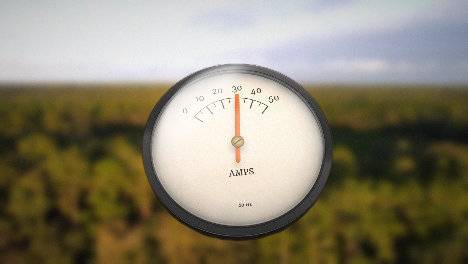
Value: A 30
